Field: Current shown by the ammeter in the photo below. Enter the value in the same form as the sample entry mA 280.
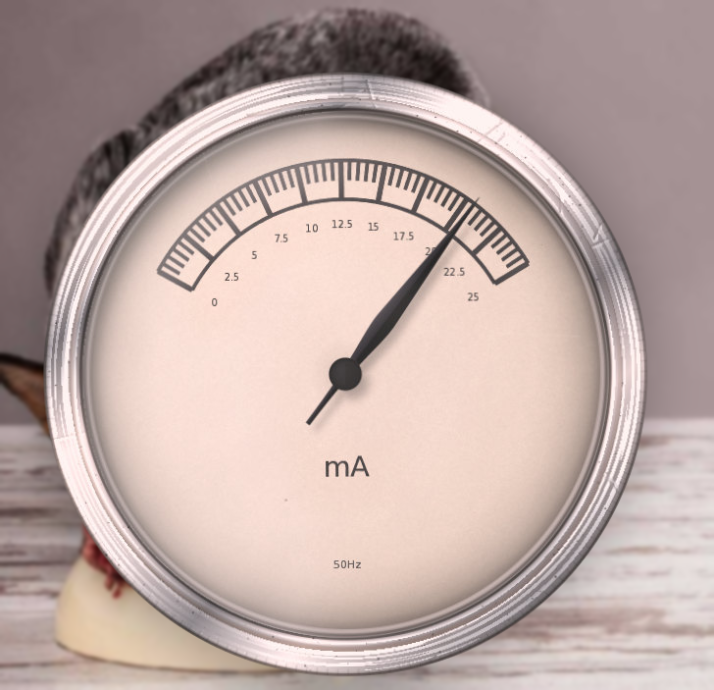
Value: mA 20.5
